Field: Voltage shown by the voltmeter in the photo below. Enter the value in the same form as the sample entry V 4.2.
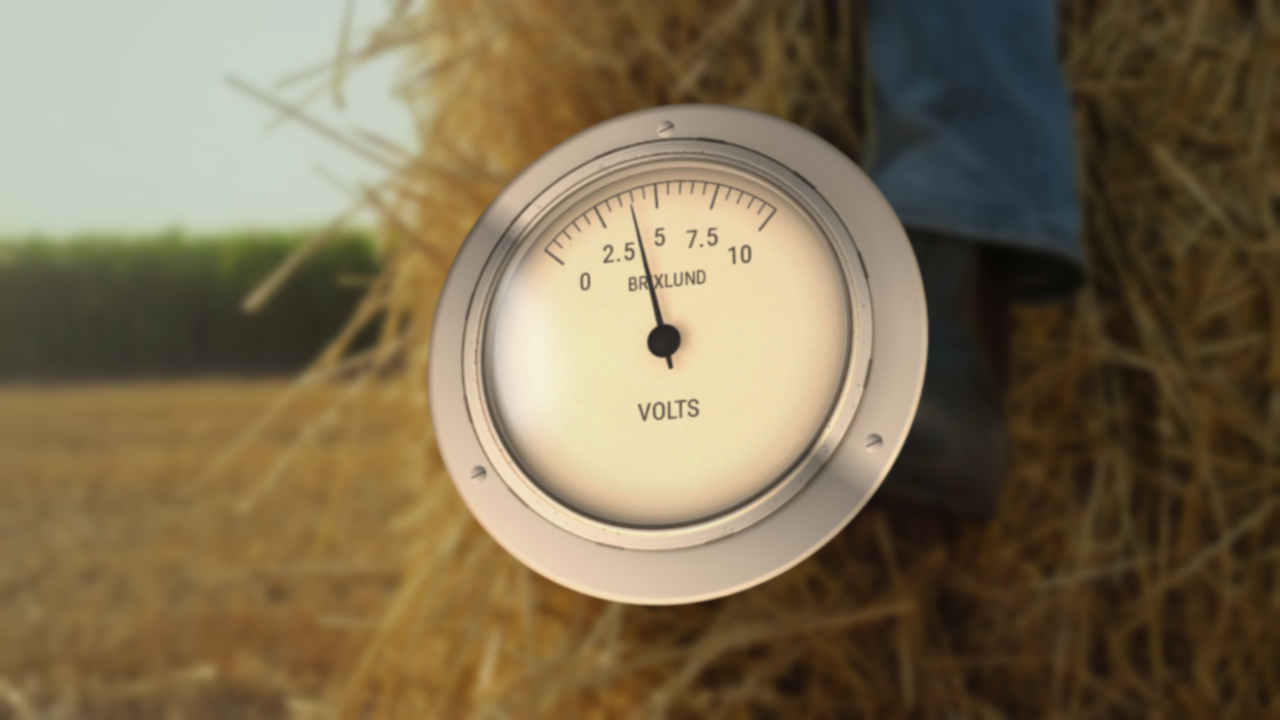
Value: V 4
